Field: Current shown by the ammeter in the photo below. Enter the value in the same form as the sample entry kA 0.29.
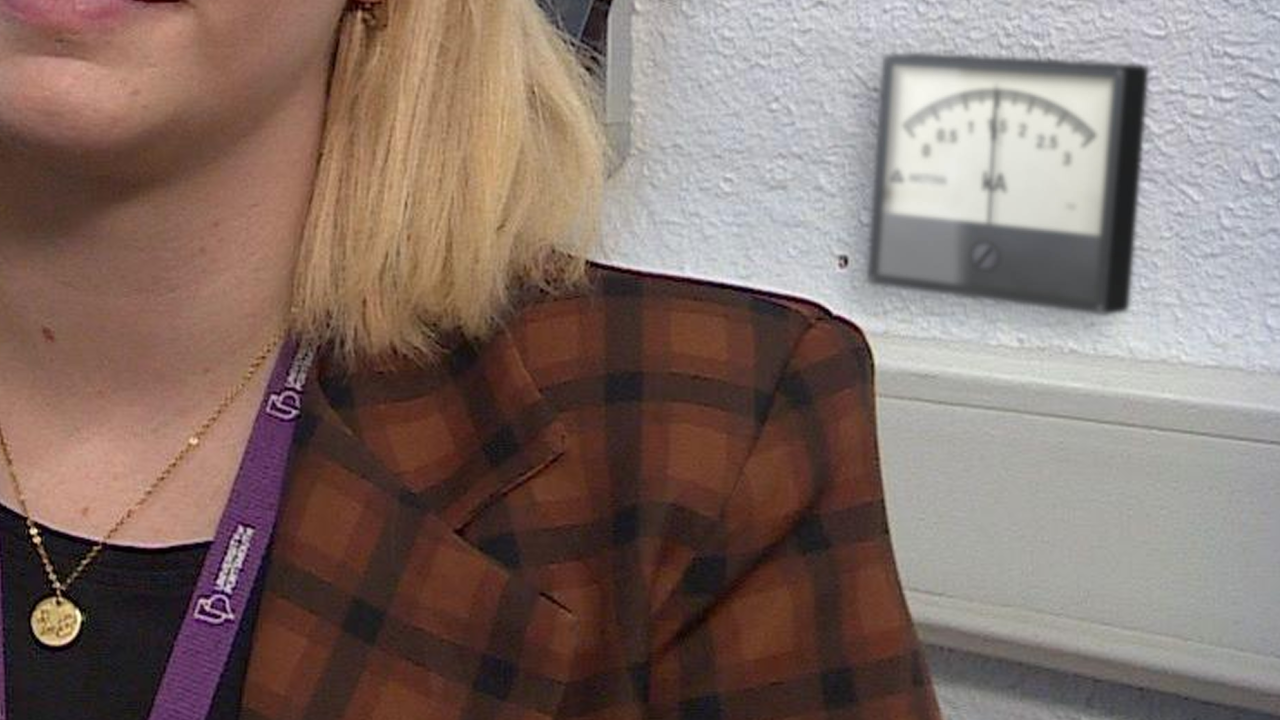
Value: kA 1.5
